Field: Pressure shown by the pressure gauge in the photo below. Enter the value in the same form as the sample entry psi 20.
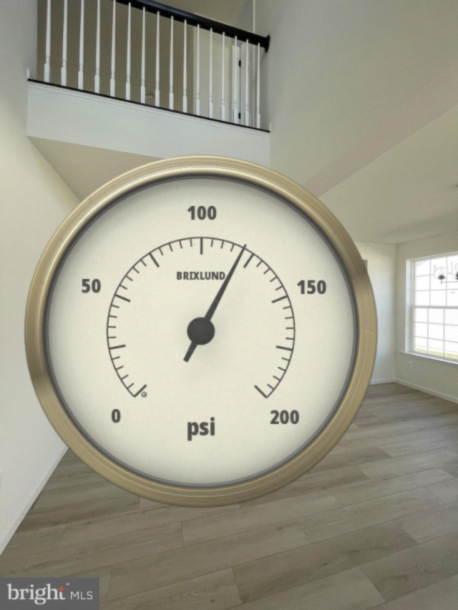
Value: psi 120
